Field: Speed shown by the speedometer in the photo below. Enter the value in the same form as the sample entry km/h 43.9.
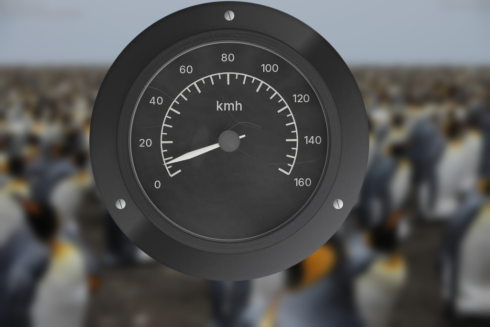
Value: km/h 7.5
